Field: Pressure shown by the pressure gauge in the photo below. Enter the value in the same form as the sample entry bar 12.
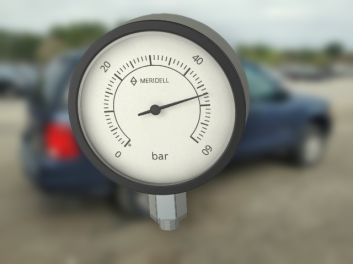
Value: bar 47
